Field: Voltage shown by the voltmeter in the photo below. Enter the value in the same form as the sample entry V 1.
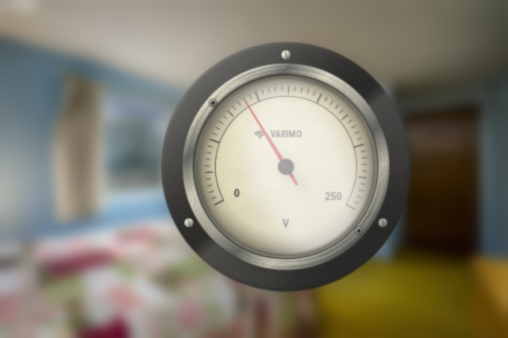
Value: V 90
